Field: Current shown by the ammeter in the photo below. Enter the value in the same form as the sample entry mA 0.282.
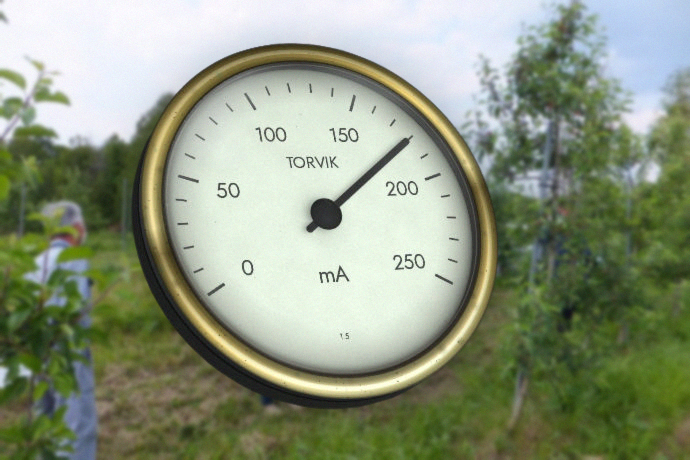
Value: mA 180
